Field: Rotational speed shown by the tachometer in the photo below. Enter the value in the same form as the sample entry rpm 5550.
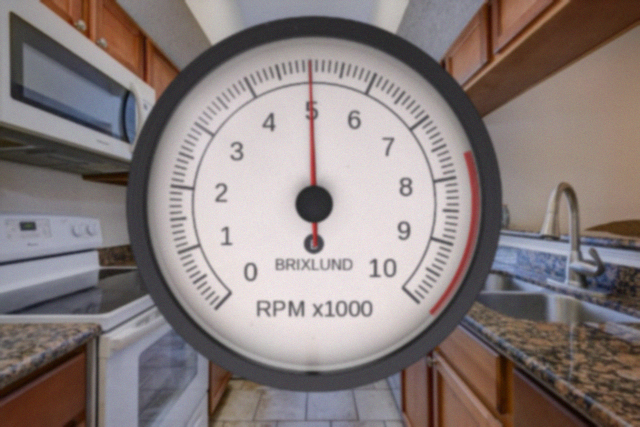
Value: rpm 5000
